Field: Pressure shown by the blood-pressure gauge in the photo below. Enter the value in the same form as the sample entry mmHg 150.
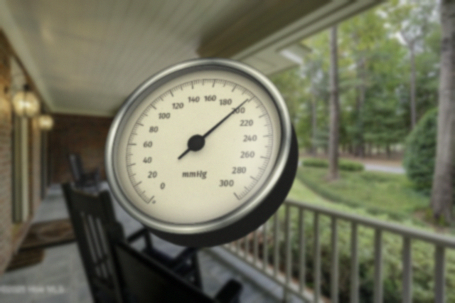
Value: mmHg 200
